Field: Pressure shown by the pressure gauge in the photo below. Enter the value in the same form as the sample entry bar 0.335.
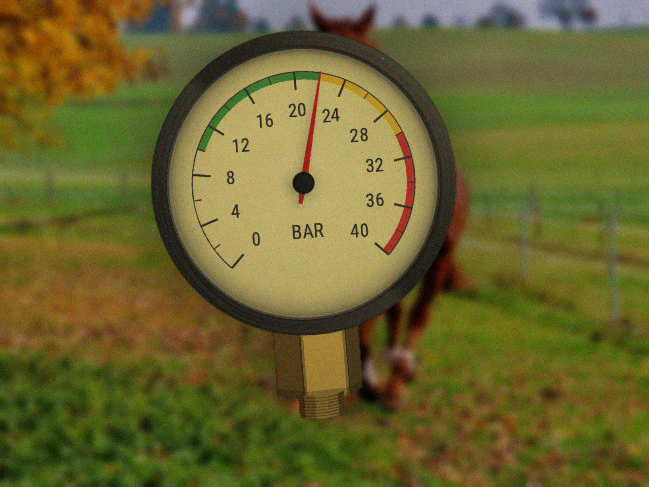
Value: bar 22
